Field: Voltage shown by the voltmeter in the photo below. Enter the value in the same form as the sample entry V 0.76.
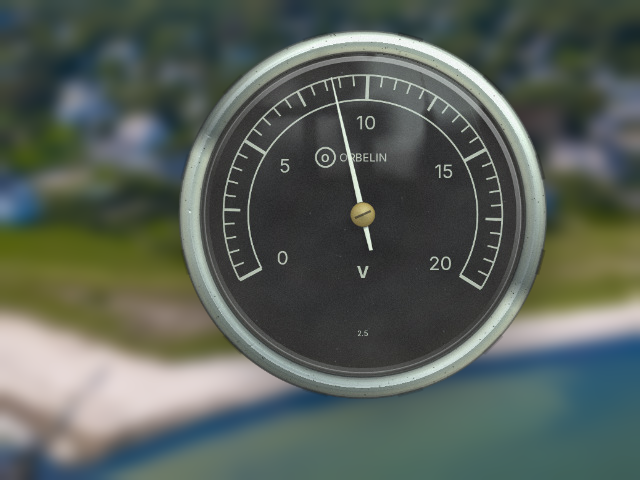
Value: V 8.75
